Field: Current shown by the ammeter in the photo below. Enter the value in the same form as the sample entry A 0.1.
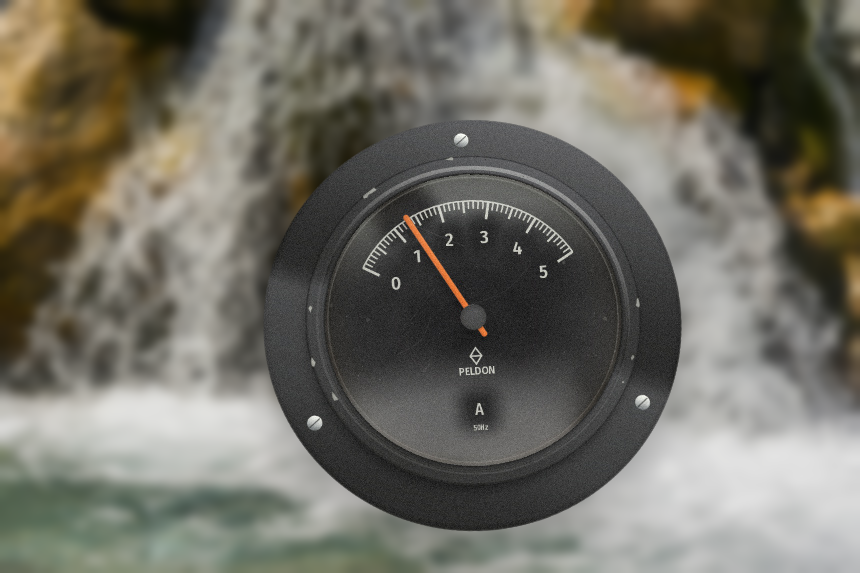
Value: A 1.3
